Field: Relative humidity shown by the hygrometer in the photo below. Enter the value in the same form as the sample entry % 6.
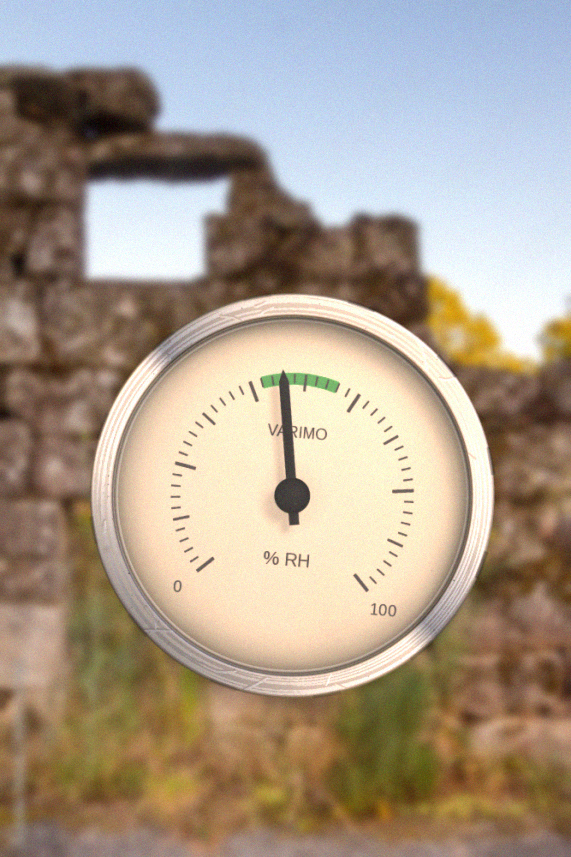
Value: % 46
